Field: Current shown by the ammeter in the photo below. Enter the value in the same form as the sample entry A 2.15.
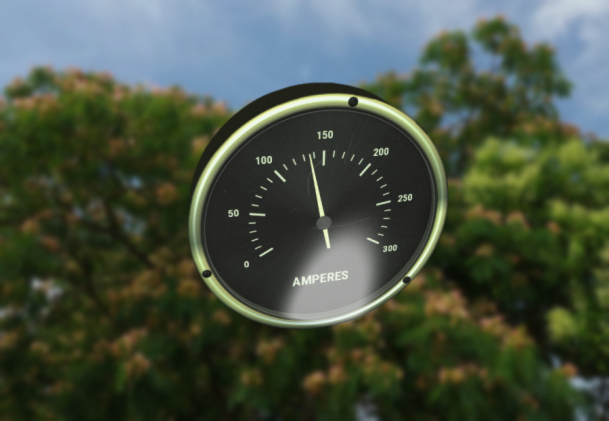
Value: A 135
